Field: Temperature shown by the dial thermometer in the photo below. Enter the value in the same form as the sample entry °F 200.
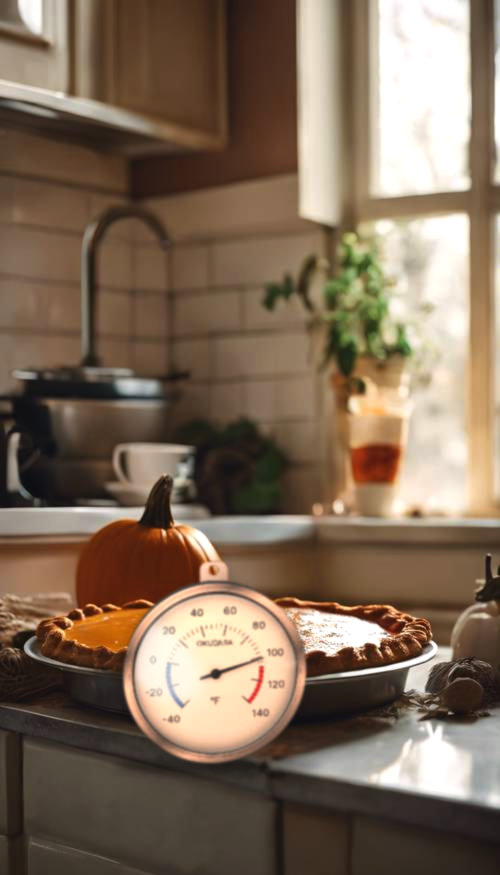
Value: °F 100
